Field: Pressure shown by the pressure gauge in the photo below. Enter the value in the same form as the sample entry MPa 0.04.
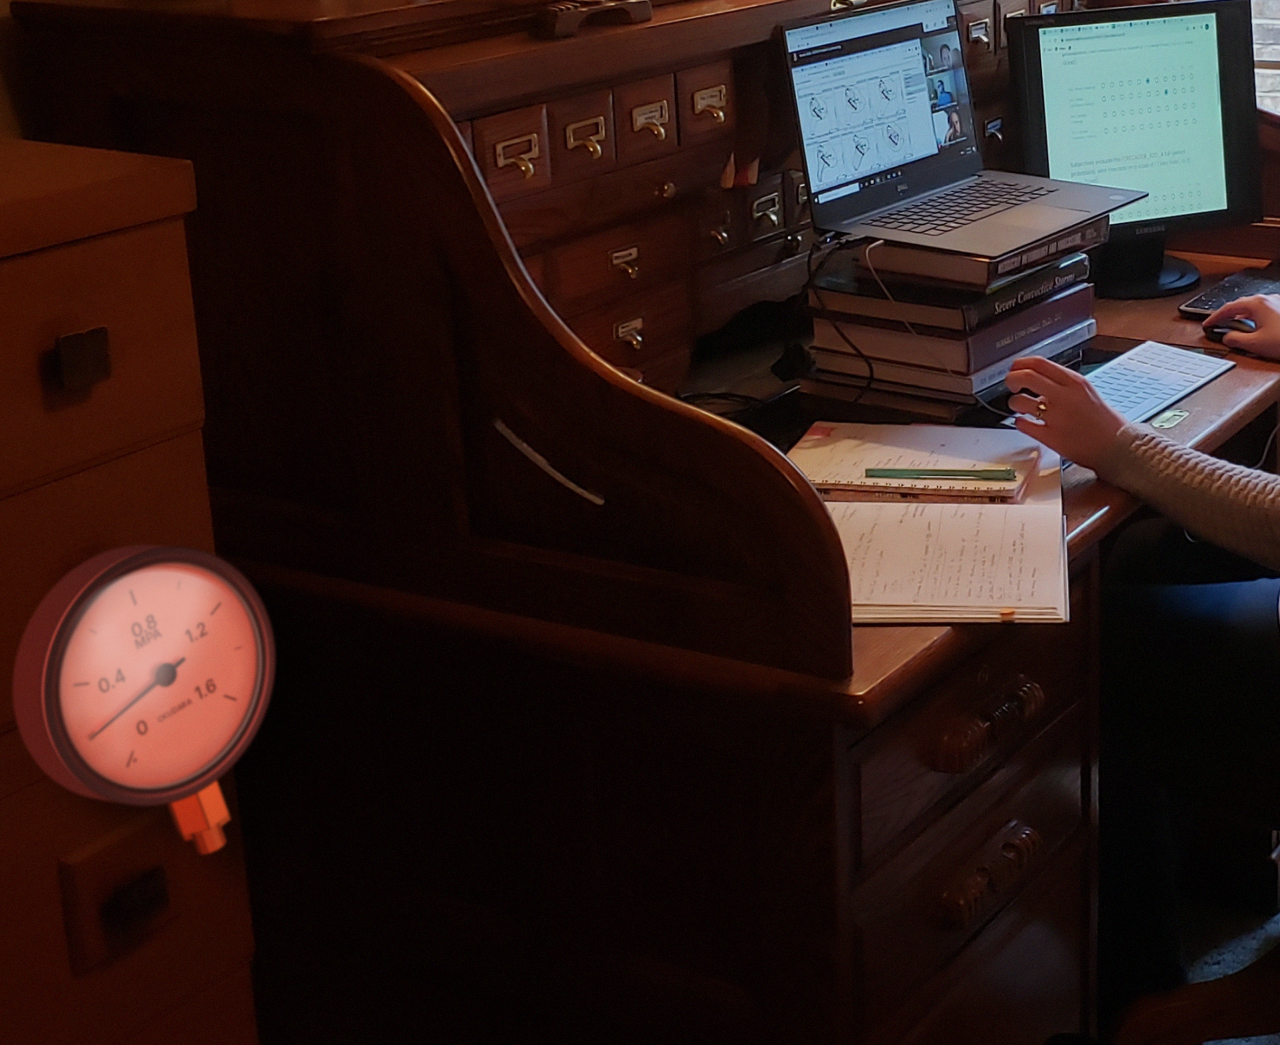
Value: MPa 0.2
